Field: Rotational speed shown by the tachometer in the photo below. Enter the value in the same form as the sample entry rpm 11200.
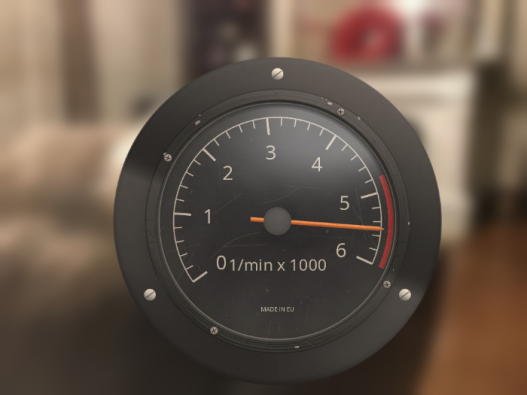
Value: rpm 5500
